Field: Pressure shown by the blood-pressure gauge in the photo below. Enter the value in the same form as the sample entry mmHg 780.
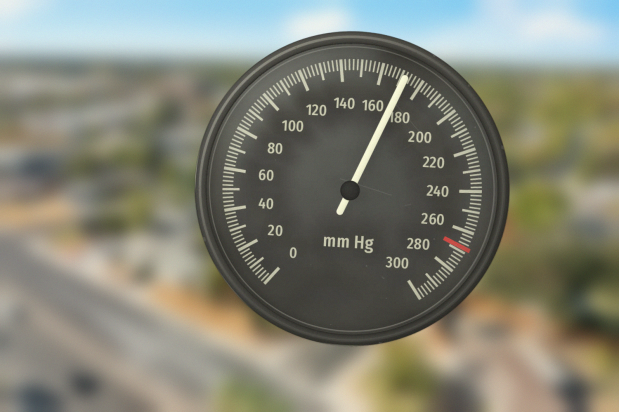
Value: mmHg 172
